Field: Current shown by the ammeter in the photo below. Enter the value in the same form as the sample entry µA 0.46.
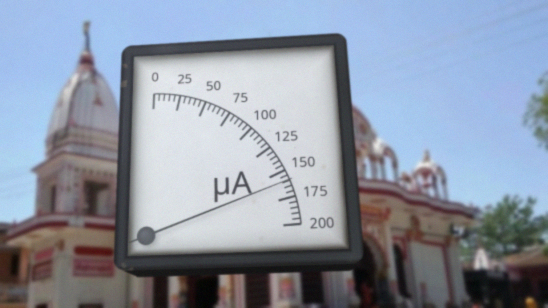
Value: µA 160
